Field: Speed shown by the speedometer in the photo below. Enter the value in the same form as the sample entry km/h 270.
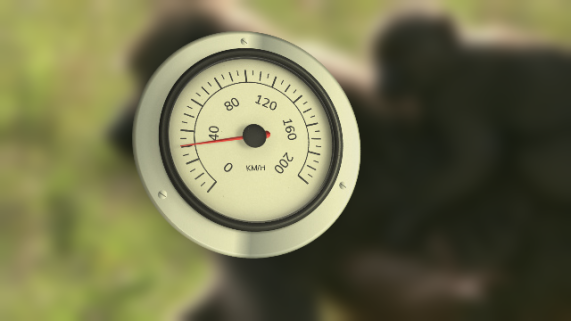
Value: km/h 30
